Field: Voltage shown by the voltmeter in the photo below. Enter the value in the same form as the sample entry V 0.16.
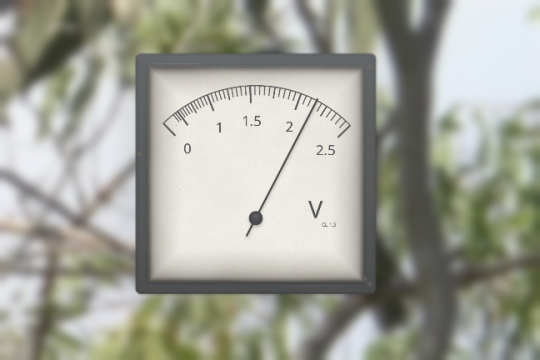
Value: V 2.15
